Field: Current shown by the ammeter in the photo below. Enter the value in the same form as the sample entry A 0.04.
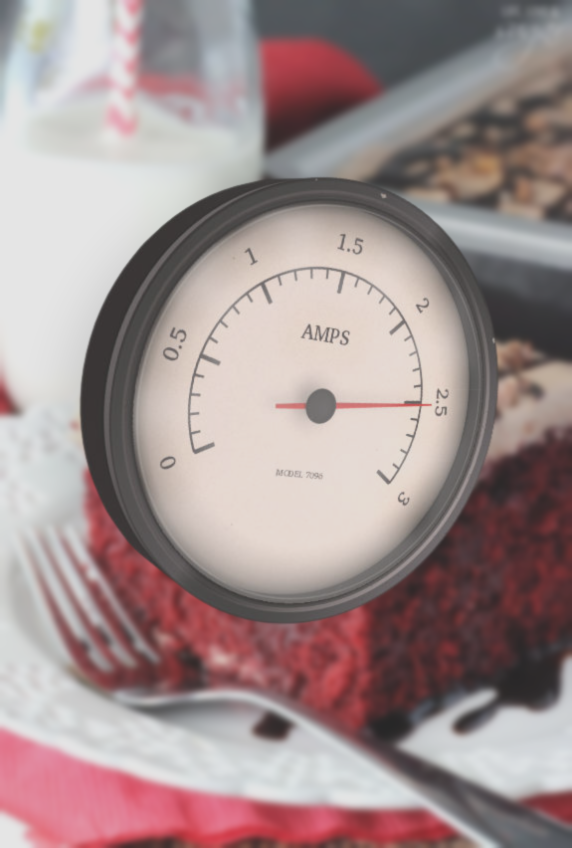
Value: A 2.5
